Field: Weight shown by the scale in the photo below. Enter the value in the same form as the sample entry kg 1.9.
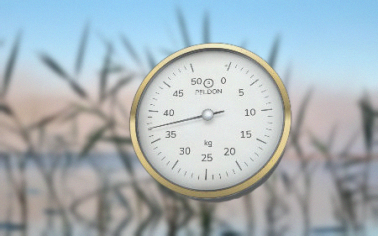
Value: kg 37
